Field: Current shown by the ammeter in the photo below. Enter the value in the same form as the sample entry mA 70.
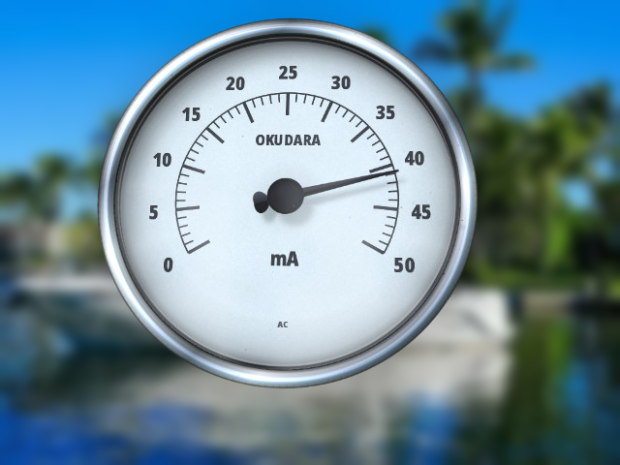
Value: mA 41
